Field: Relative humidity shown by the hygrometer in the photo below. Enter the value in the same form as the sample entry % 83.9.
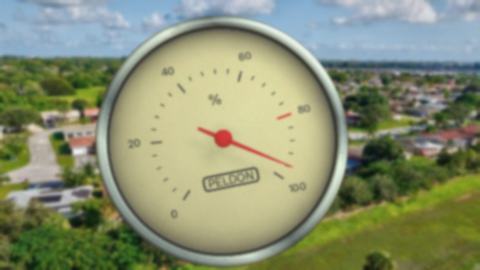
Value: % 96
